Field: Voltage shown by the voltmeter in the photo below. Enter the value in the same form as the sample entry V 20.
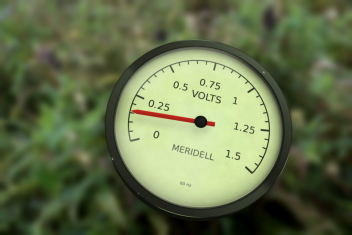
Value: V 0.15
